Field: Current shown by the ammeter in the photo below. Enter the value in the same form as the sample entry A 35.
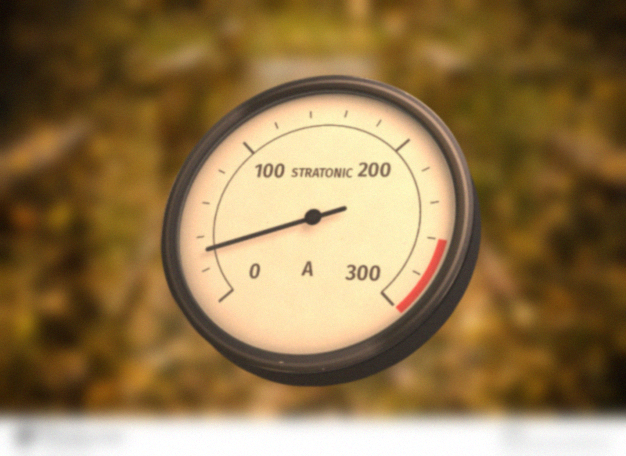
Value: A 30
